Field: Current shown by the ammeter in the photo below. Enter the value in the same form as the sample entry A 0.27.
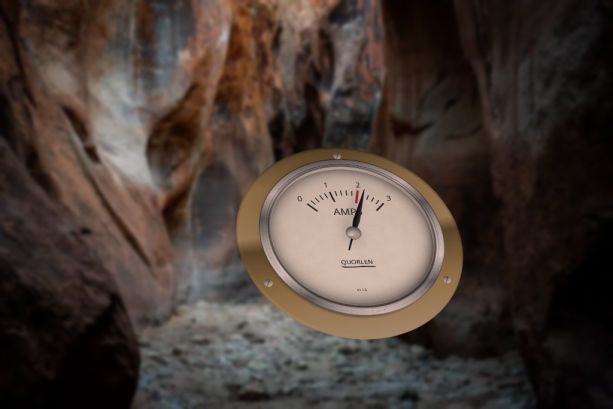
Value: A 2.2
